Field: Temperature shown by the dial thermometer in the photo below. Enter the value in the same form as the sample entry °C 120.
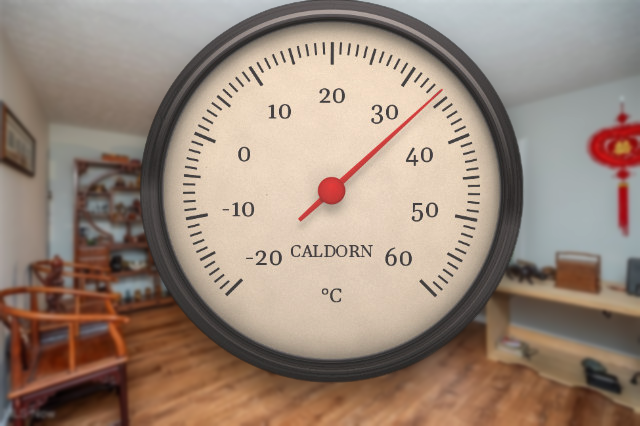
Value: °C 34
